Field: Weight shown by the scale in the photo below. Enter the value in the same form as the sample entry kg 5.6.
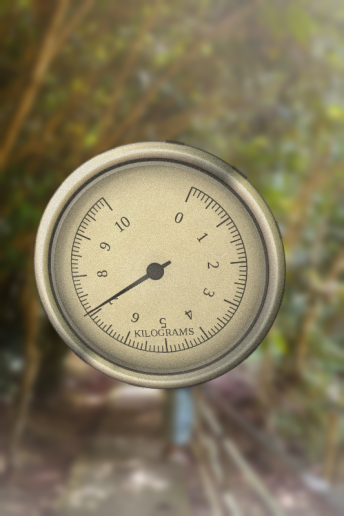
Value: kg 7.1
